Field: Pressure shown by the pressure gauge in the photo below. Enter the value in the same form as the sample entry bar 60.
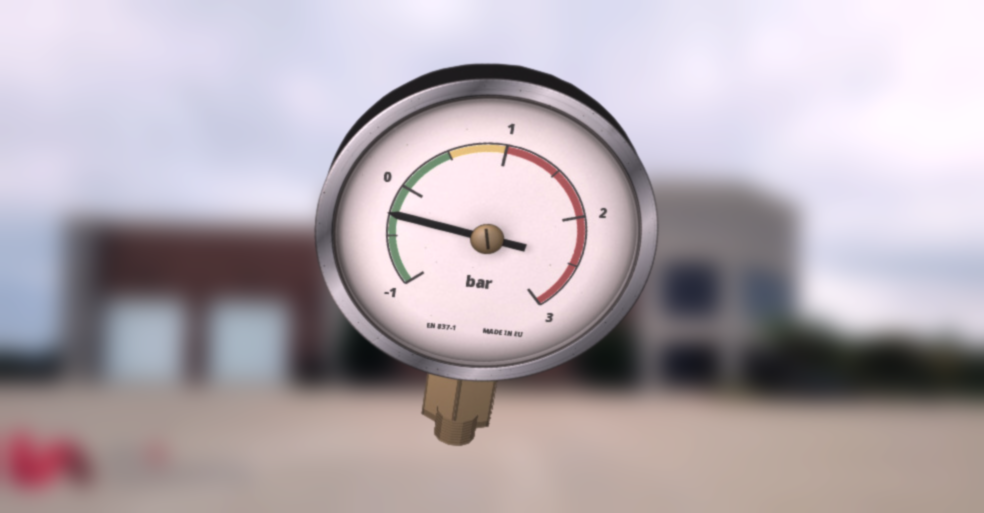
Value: bar -0.25
